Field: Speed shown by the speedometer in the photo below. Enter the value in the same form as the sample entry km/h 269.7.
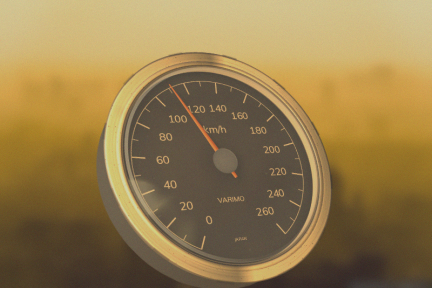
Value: km/h 110
